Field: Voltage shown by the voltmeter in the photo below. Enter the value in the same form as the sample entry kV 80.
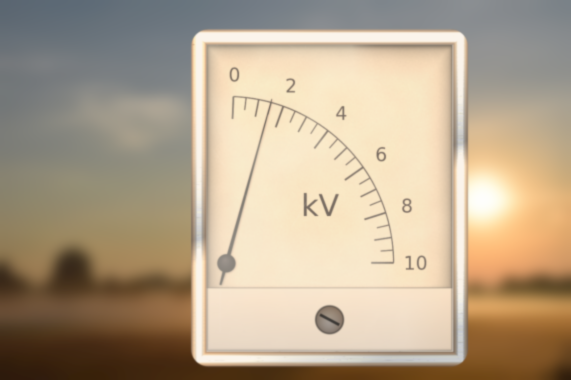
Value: kV 1.5
